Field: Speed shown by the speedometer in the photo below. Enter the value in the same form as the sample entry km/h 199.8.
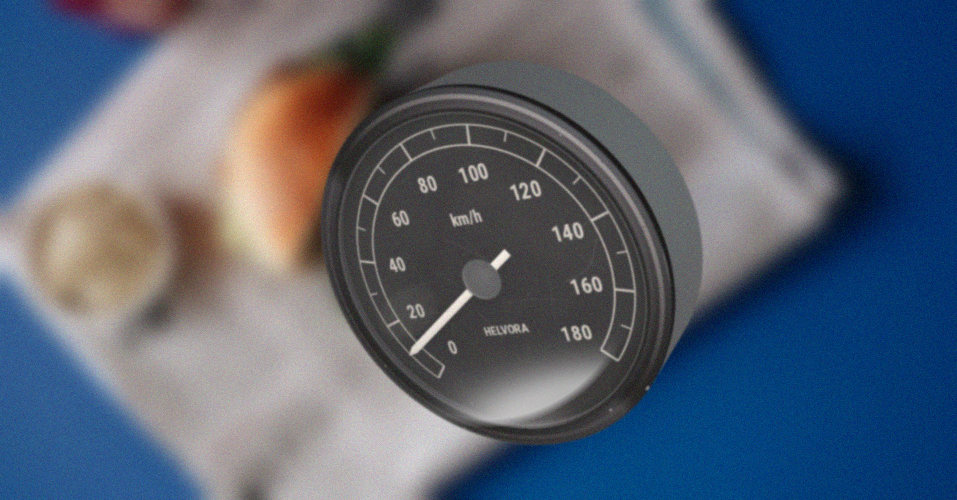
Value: km/h 10
